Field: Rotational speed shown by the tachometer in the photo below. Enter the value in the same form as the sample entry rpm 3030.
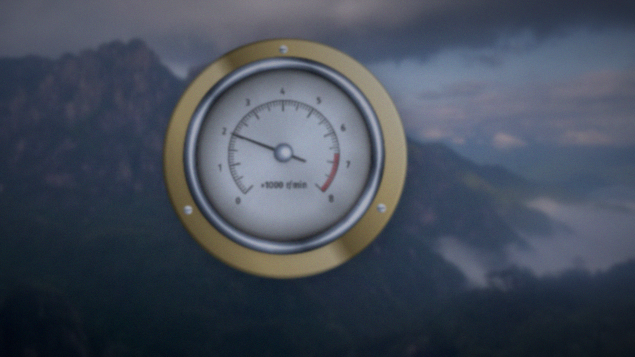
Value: rpm 2000
